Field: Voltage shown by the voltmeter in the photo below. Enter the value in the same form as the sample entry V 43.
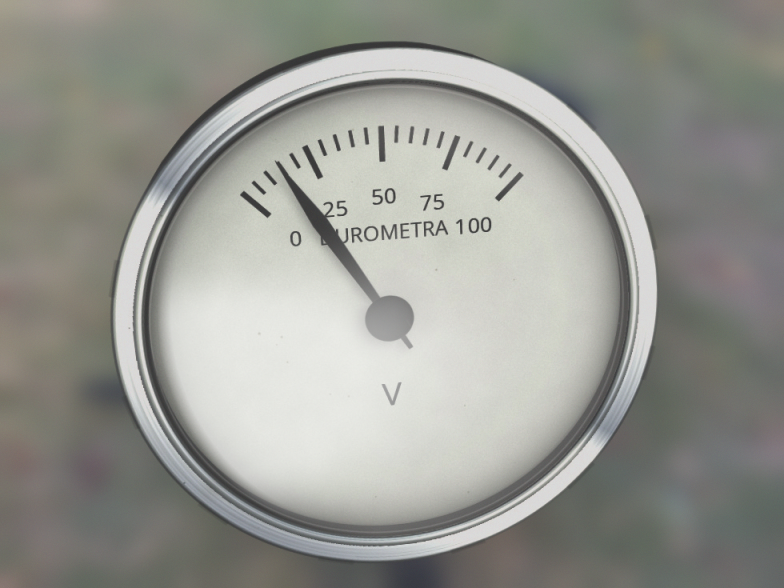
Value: V 15
